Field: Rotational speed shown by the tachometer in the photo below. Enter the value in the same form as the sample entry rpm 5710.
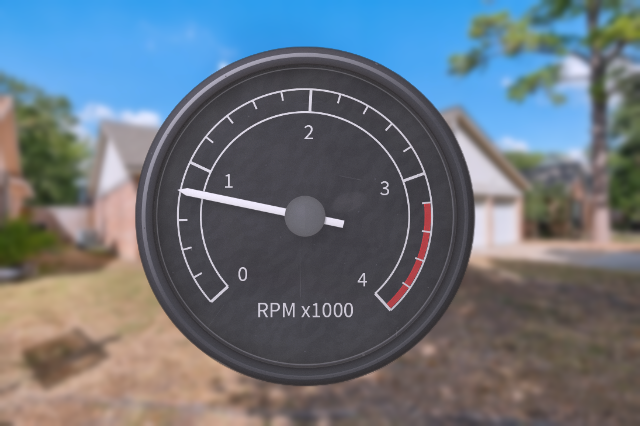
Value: rpm 800
